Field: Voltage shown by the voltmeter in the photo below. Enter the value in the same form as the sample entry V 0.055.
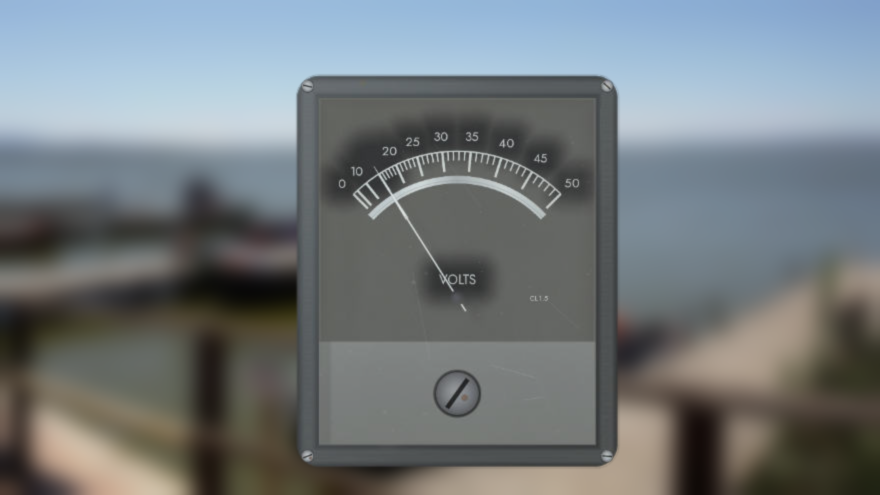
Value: V 15
